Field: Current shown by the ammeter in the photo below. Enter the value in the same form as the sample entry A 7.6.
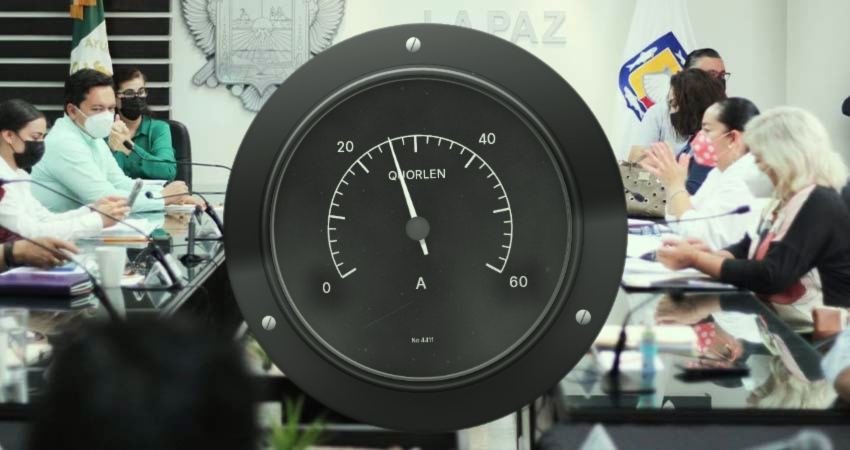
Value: A 26
